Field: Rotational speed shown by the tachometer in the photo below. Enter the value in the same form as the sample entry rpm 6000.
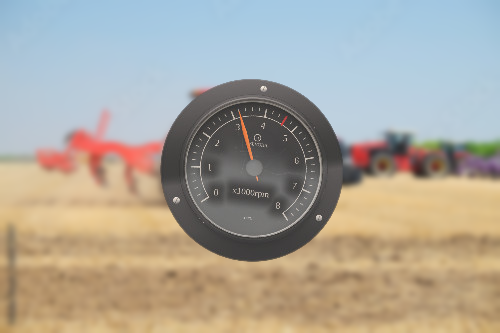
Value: rpm 3200
